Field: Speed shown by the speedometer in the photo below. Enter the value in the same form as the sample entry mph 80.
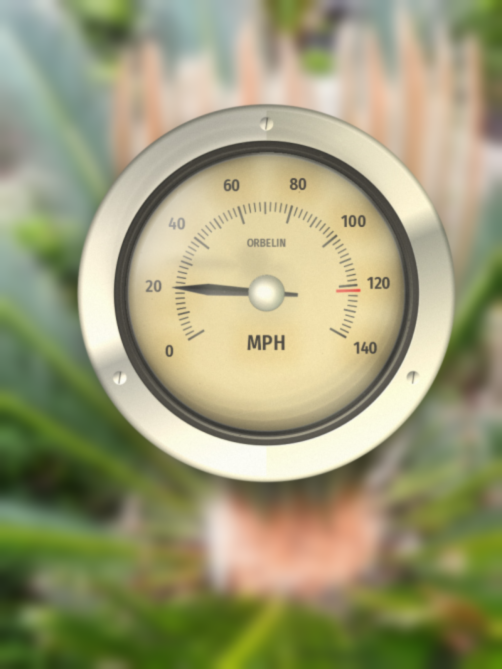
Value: mph 20
